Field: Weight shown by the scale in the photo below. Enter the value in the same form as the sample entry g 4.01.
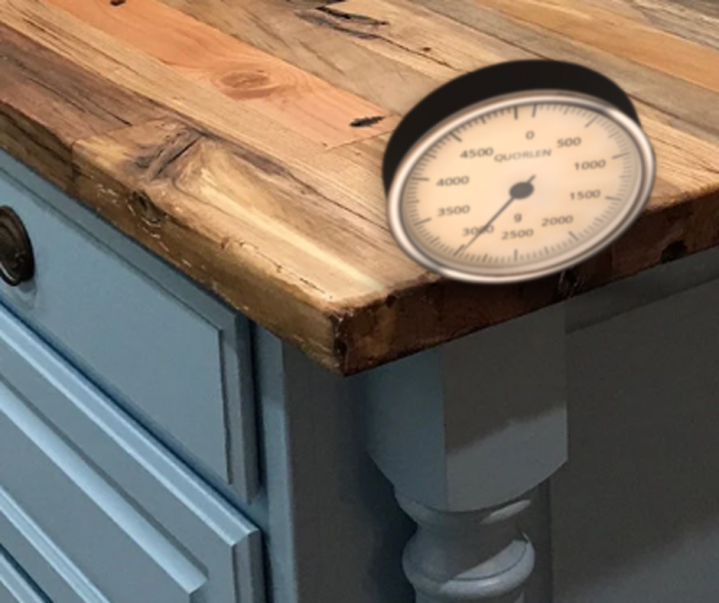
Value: g 3000
